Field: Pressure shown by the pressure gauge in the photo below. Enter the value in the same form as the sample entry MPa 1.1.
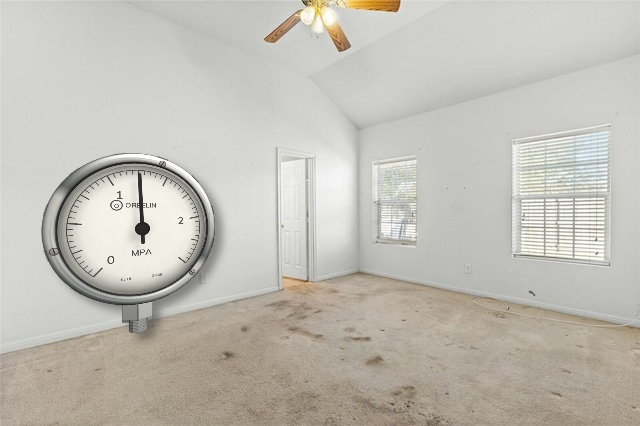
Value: MPa 1.25
